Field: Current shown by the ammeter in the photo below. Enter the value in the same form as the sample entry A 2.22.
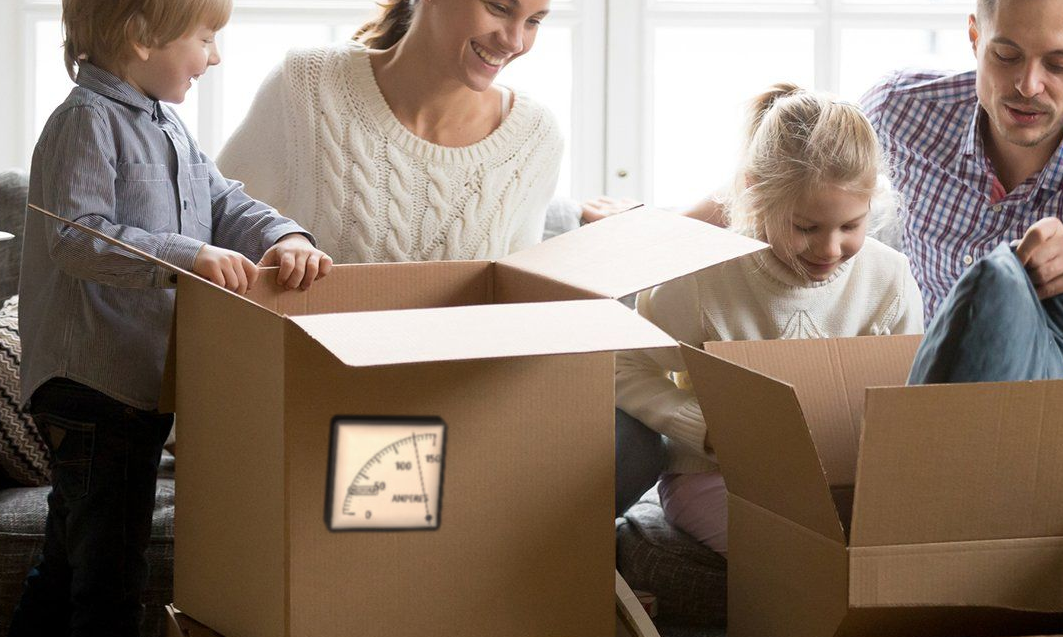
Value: A 125
